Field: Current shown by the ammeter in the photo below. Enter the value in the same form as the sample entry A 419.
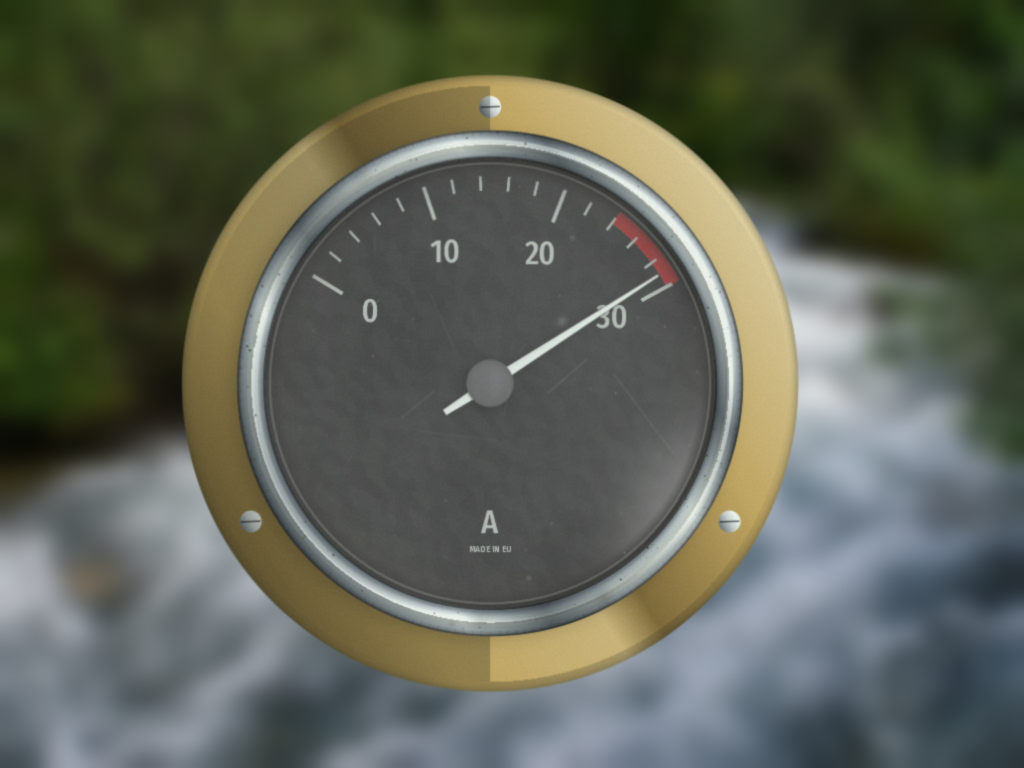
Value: A 29
